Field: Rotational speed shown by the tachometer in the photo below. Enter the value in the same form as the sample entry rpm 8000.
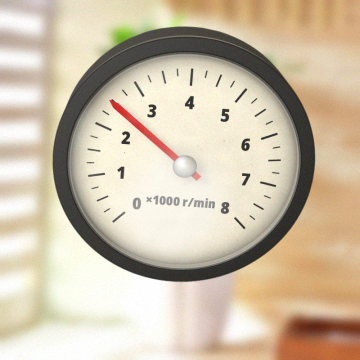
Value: rpm 2500
